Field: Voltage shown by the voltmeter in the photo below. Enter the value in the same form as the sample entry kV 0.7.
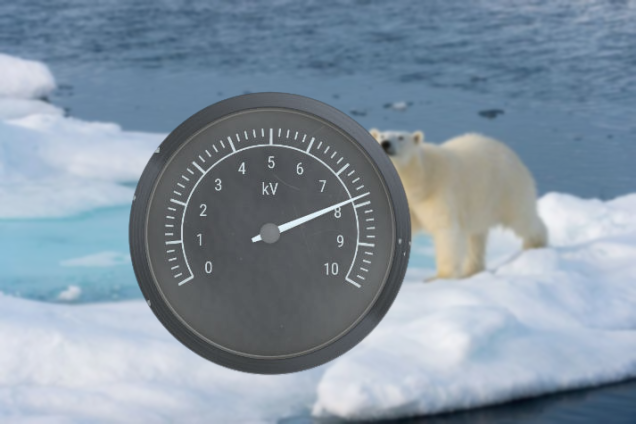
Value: kV 7.8
